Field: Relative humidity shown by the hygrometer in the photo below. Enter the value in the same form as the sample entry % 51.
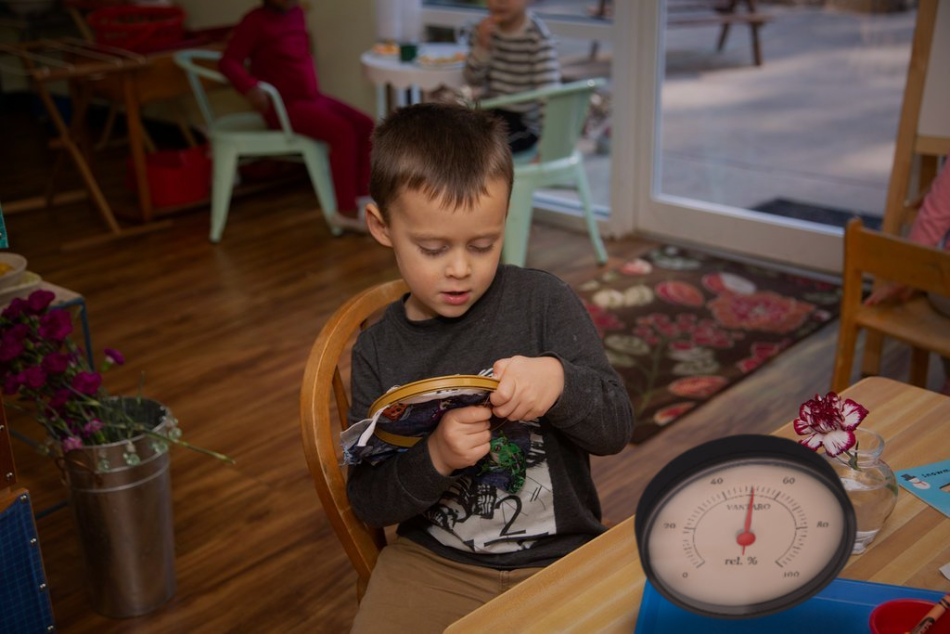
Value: % 50
